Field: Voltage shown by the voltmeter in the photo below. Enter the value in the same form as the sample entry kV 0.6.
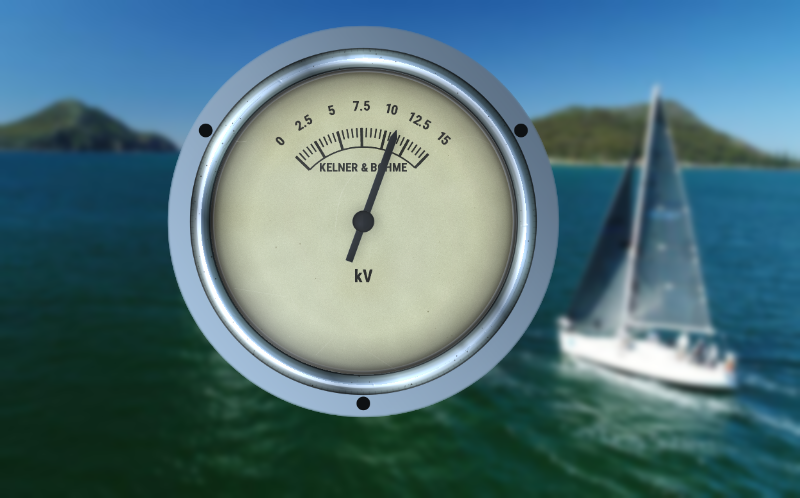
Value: kV 11
